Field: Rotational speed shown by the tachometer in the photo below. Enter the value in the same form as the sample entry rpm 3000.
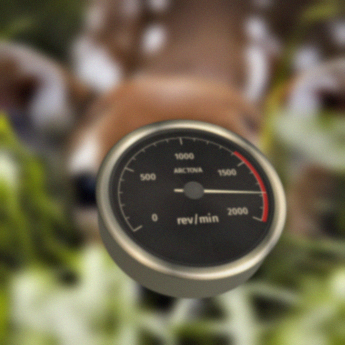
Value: rpm 1800
